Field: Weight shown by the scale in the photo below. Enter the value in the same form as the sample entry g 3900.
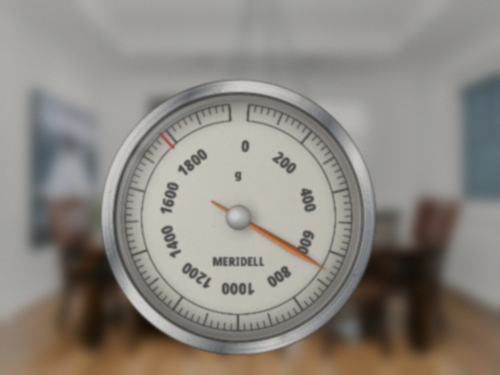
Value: g 660
